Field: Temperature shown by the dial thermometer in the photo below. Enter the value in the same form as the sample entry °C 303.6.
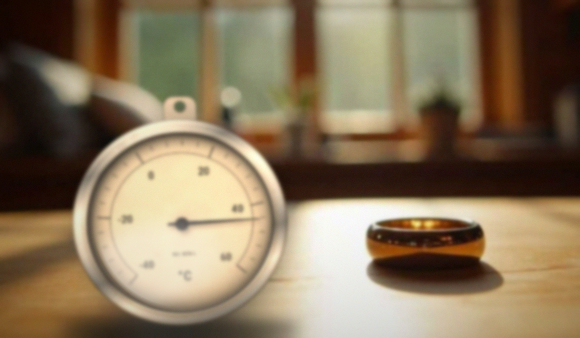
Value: °C 44
